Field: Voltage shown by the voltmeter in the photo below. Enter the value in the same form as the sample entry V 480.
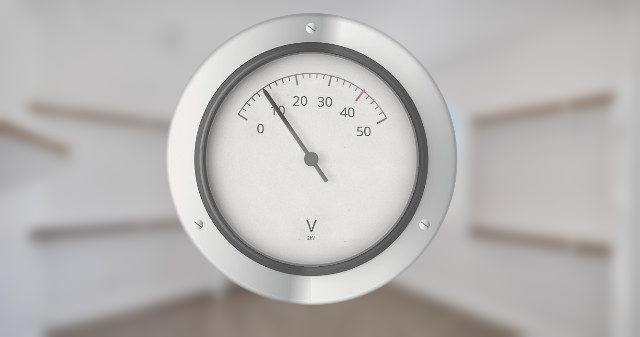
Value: V 10
